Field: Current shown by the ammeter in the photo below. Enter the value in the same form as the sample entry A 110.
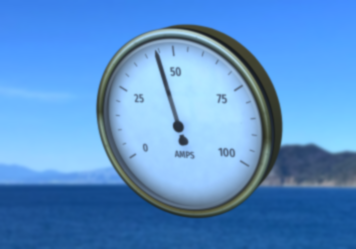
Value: A 45
